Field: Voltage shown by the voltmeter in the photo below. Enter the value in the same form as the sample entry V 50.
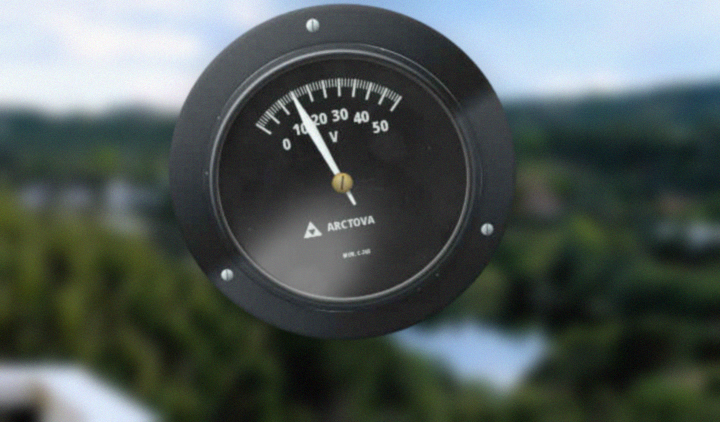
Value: V 15
